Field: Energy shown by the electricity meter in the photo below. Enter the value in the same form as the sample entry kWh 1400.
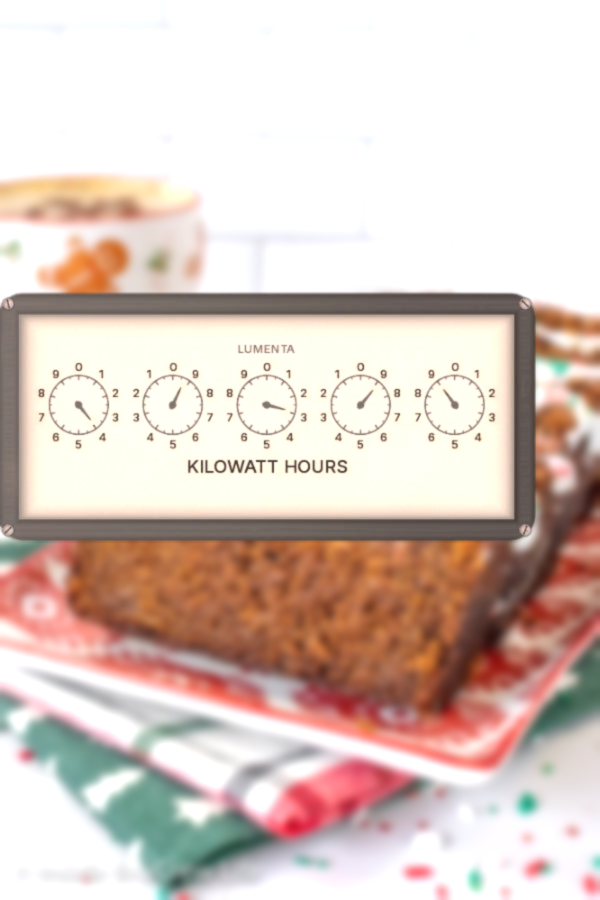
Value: kWh 39289
